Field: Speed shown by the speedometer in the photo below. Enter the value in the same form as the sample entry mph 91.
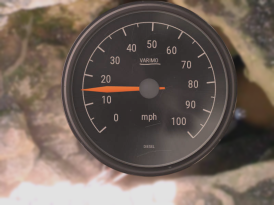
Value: mph 15
